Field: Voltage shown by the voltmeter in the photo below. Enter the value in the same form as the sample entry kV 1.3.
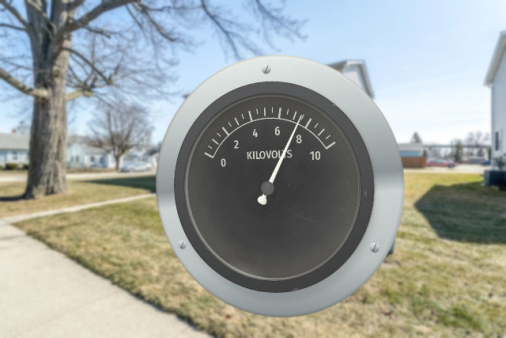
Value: kV 7.5
